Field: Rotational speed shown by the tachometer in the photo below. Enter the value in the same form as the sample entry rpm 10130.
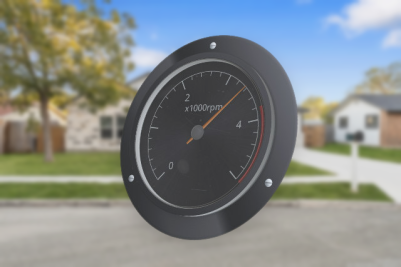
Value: rpm 3400
